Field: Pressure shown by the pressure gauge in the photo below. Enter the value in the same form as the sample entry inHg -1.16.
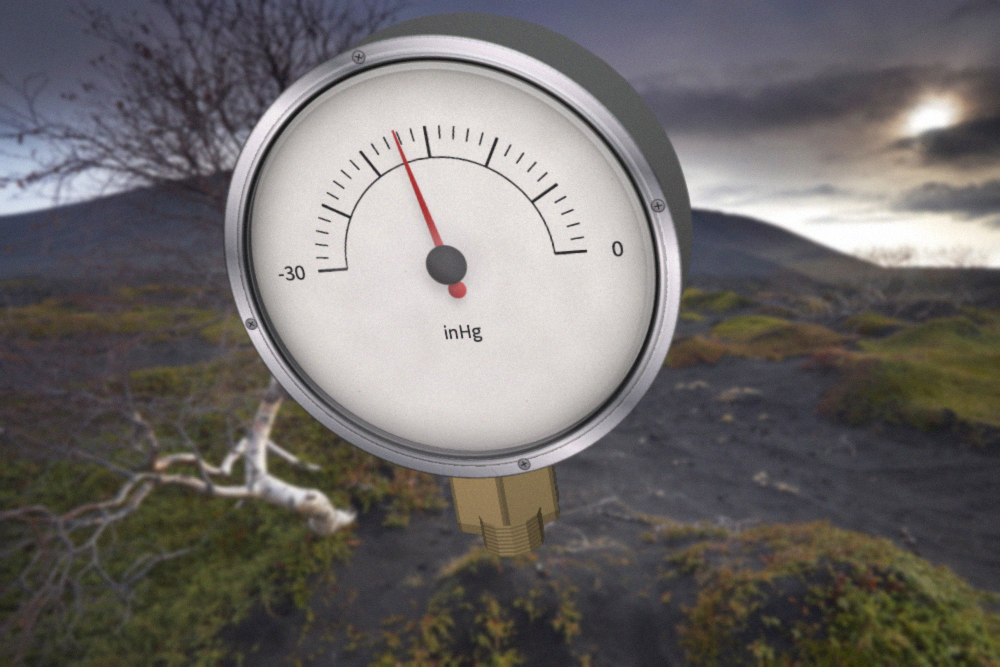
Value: inHg -17
